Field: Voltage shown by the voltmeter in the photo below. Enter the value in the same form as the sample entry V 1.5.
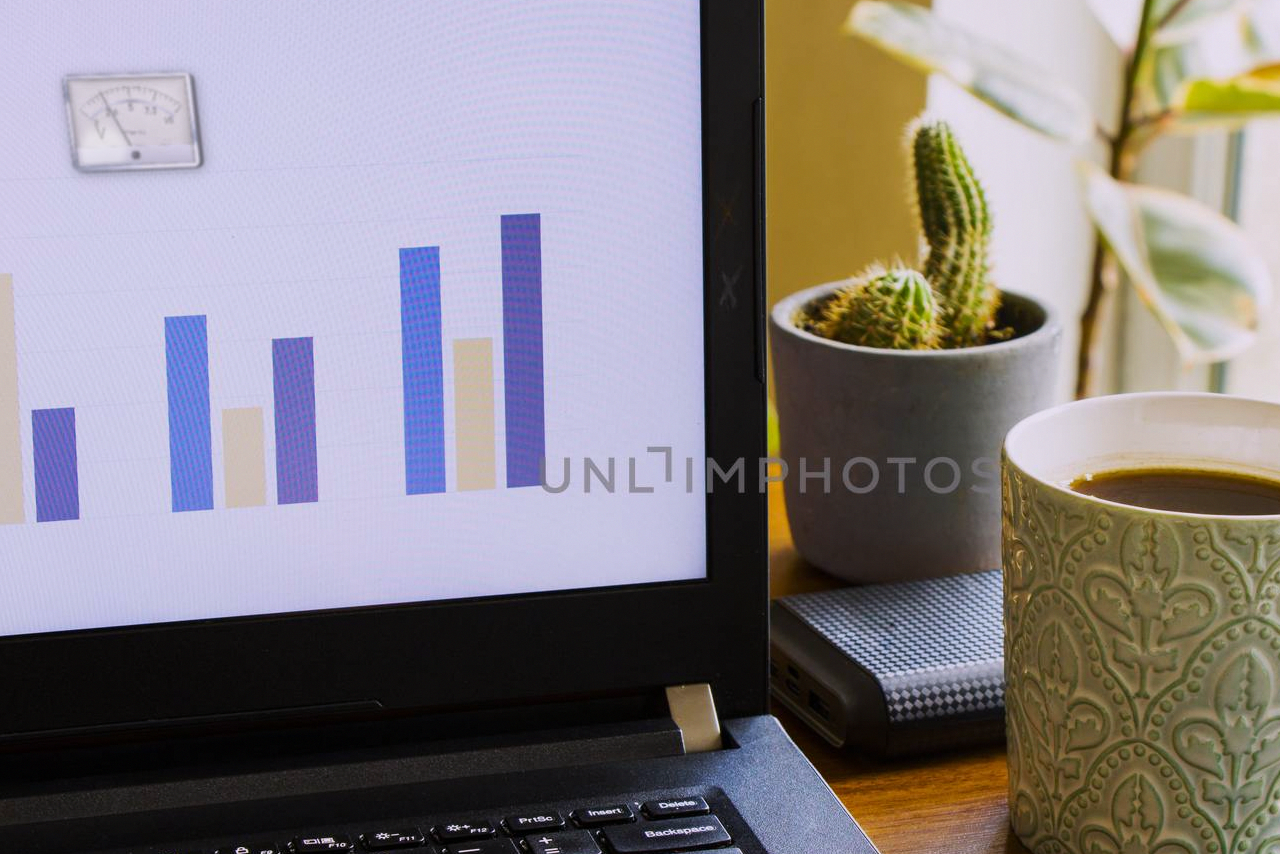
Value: V 2.5
